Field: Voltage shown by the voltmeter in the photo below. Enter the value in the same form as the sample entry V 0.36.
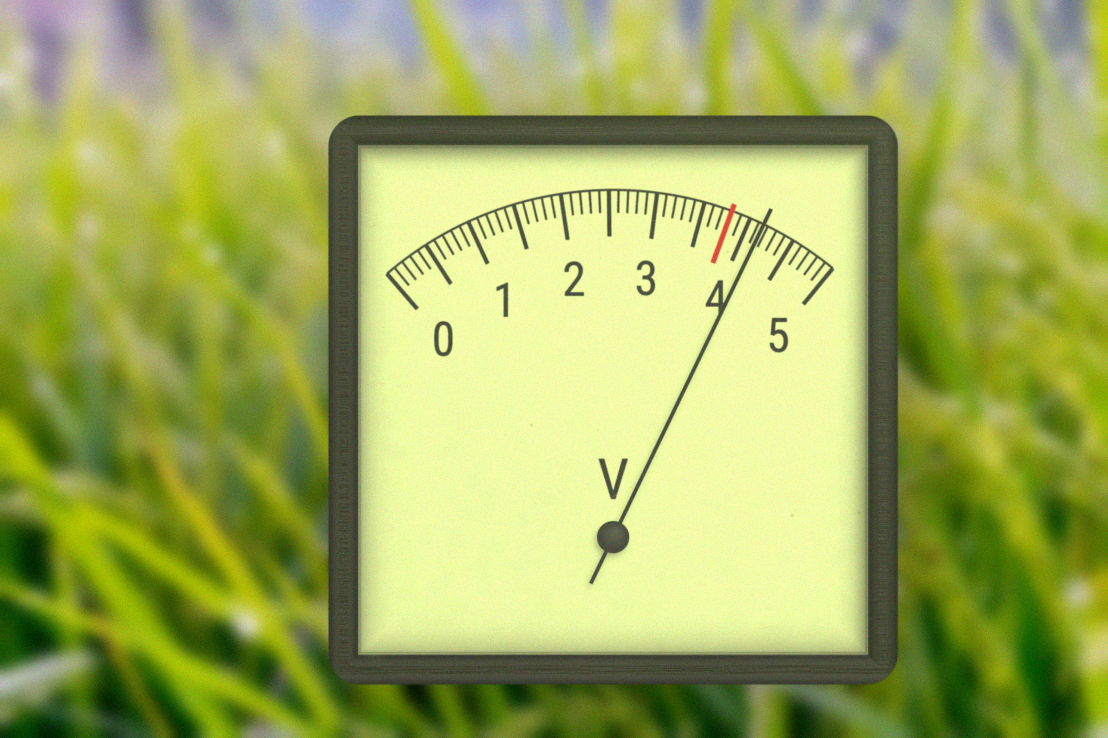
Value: V 4.15
